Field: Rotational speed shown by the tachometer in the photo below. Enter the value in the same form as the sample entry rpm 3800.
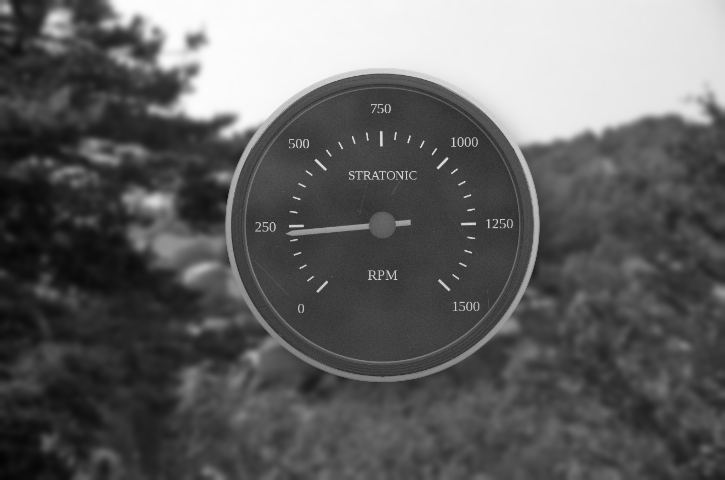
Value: rpm 225
